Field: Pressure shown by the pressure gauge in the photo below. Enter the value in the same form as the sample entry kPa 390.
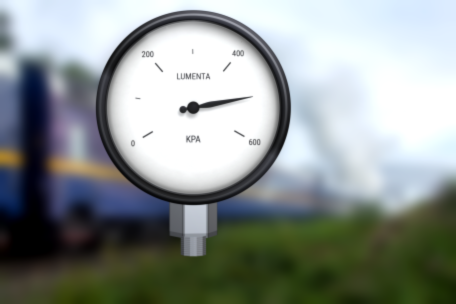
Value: kPa 500
